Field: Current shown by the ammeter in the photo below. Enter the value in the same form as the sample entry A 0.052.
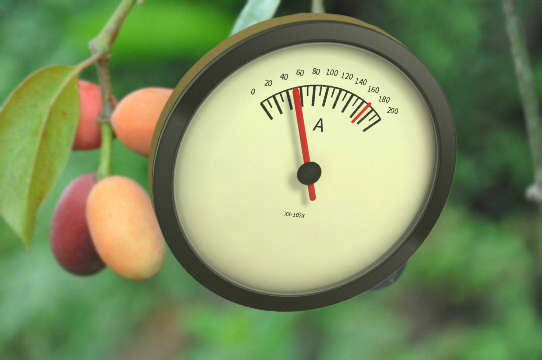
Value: A 50
